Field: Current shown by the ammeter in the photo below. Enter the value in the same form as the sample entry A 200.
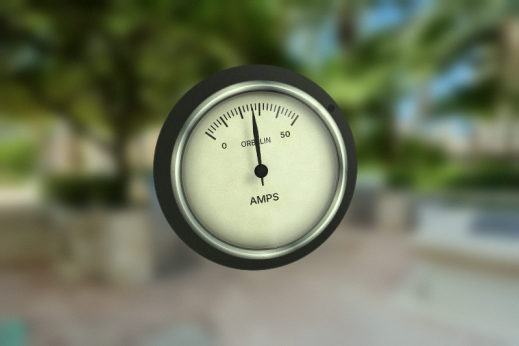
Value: A 26
